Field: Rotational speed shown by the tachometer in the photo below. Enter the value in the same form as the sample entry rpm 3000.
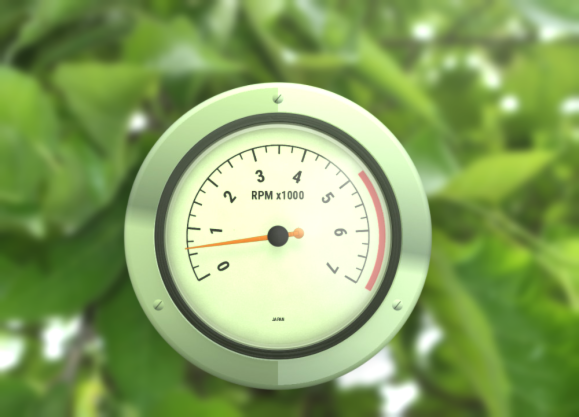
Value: rpm 625
